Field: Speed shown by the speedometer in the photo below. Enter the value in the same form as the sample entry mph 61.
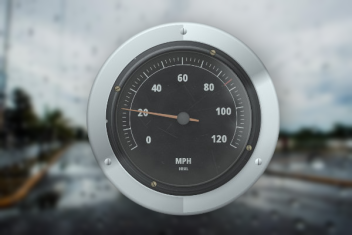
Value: mph 20
